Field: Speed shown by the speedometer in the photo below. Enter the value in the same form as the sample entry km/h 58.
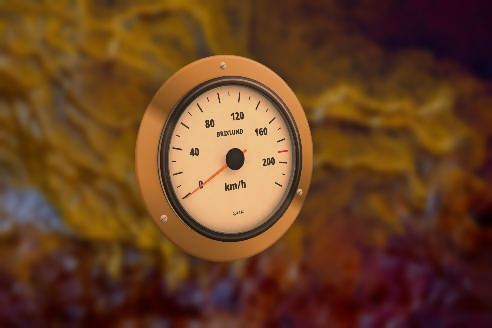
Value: km/h 0
